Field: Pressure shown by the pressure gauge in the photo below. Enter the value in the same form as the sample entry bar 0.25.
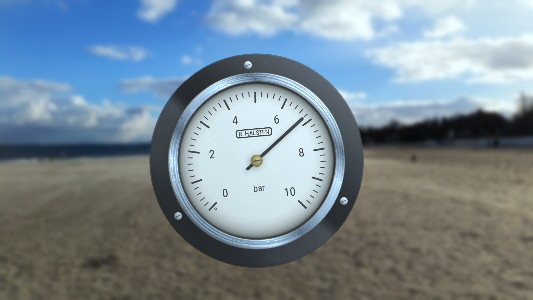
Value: bar 6.8
